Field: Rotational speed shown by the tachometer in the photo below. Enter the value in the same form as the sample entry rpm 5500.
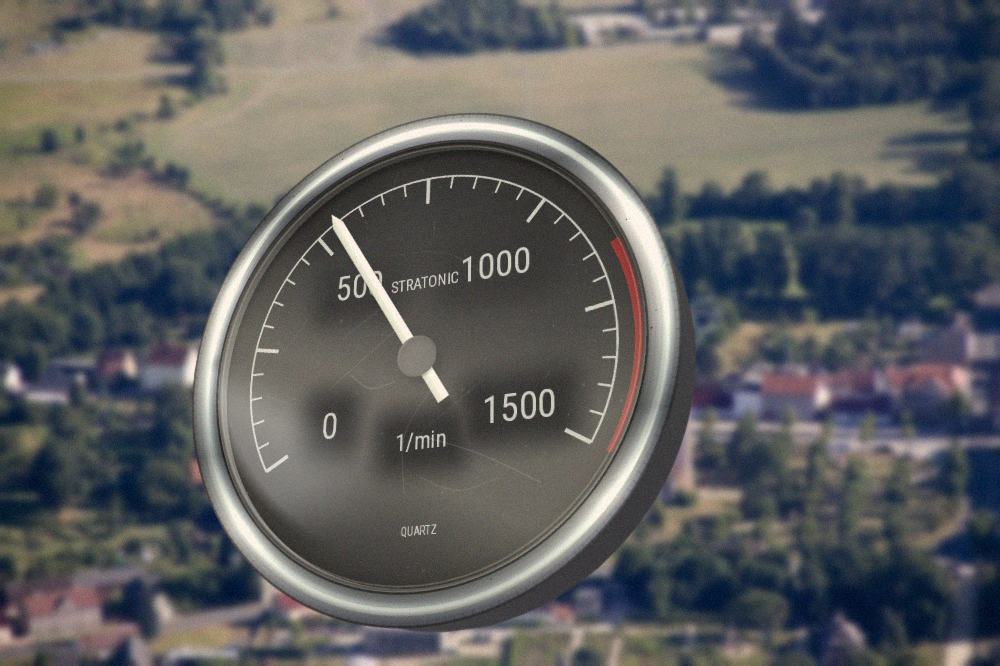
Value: rpm 550
